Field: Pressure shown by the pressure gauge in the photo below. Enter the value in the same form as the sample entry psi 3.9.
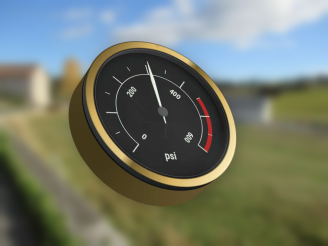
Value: psi 300
